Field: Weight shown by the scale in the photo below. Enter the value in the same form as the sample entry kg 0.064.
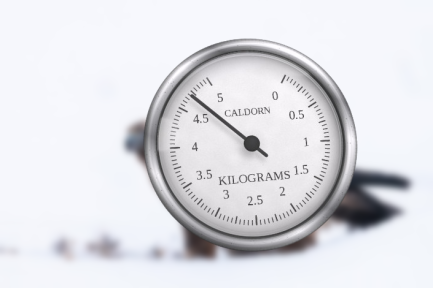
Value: kg 4.7
